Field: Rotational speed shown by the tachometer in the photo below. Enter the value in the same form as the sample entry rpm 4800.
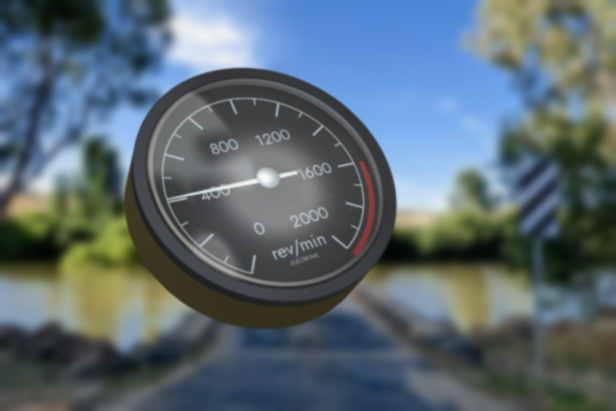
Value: rpm 400
